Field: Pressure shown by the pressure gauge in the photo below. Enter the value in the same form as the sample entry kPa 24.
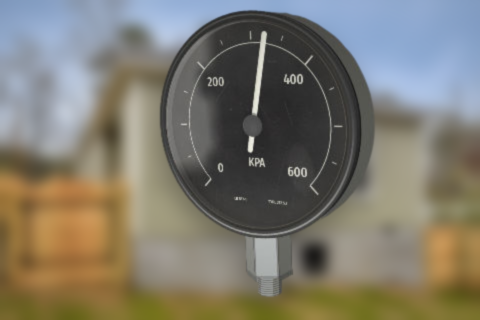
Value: kPa 325
